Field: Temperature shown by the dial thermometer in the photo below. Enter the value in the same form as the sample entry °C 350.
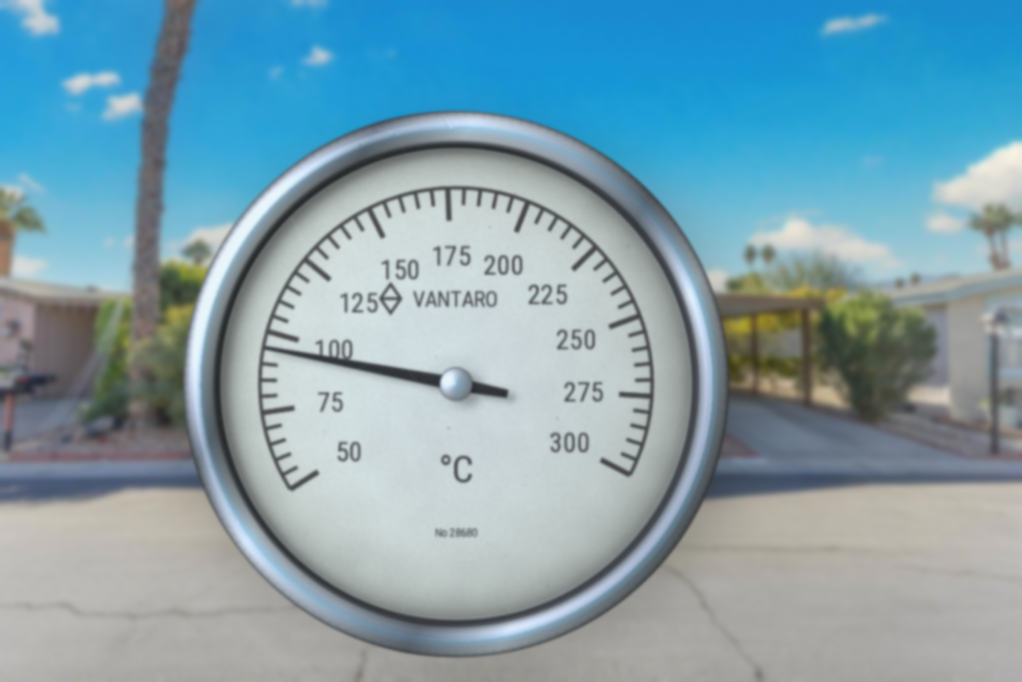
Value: °C 95
